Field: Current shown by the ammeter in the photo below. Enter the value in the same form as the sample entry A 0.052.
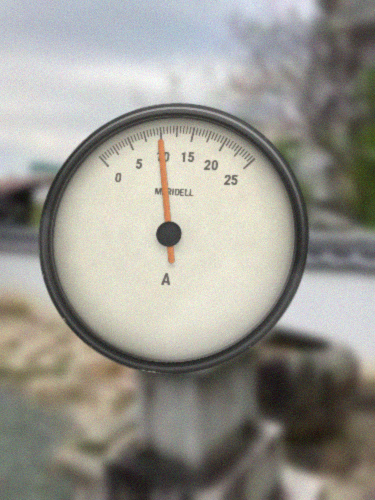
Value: A 10
